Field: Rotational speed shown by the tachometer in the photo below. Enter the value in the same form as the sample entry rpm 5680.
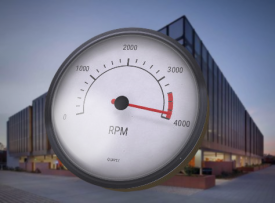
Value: rpm 3900
